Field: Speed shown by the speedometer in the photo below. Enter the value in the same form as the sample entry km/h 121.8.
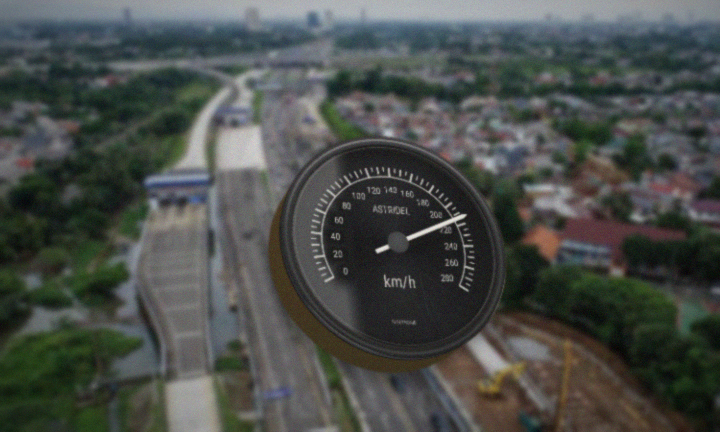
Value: km/h 215
